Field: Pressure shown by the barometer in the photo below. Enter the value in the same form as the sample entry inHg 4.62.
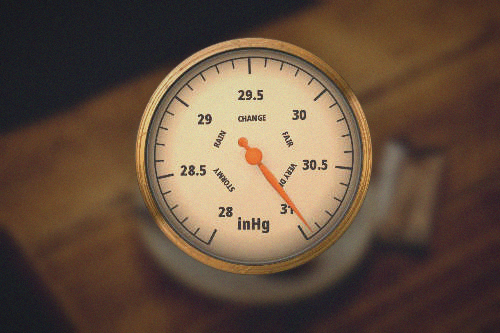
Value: inHg 30.95
